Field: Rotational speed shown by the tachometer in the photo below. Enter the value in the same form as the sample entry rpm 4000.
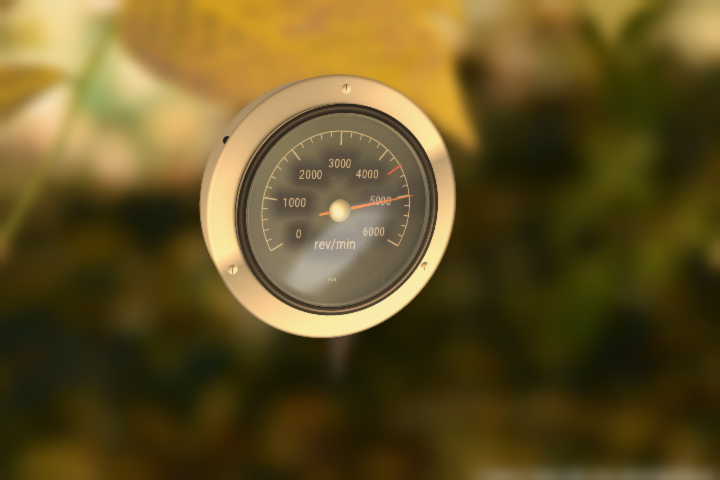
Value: rpm 5000
